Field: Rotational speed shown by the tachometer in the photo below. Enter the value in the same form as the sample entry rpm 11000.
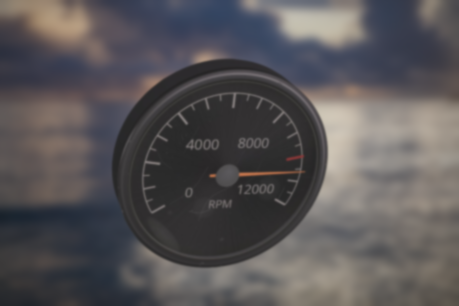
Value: rpm 10500
